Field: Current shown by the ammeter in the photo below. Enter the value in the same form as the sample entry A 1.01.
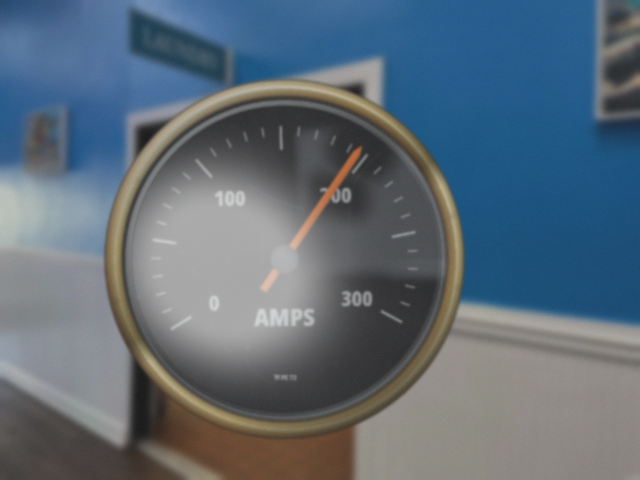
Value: A 195
